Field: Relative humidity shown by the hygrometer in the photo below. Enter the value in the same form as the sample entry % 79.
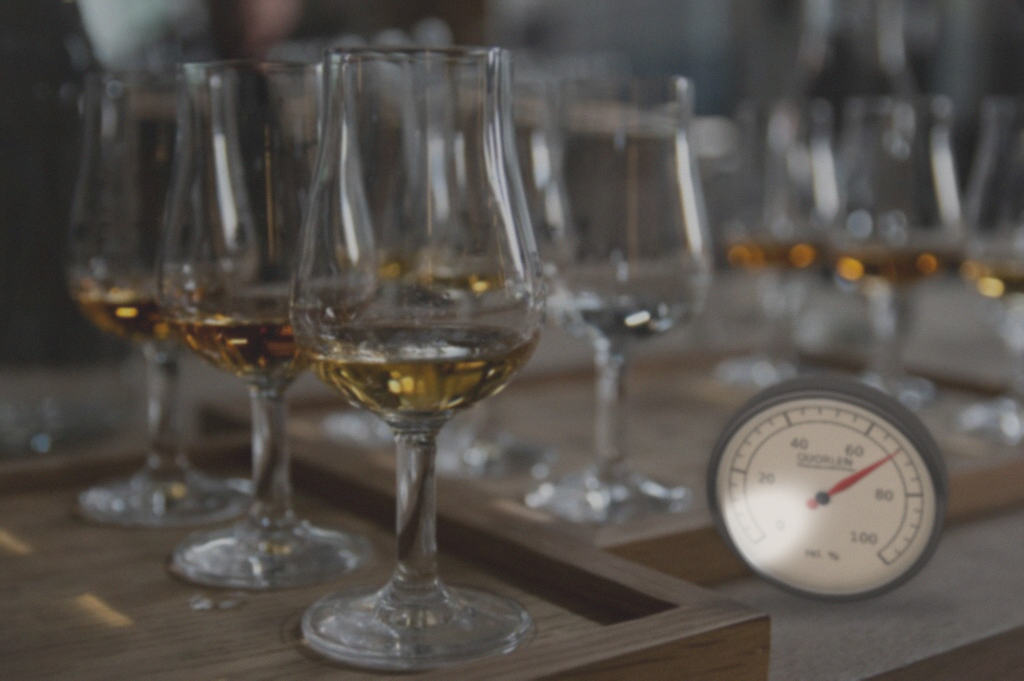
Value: % 68
